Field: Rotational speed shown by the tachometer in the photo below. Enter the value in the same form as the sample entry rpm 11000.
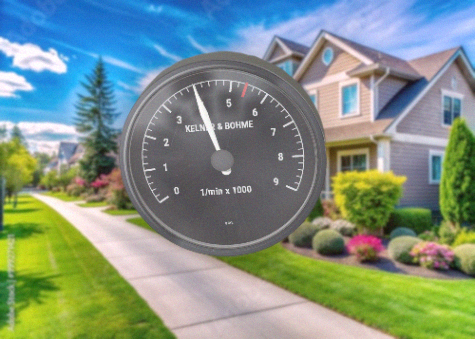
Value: rpm 4000
